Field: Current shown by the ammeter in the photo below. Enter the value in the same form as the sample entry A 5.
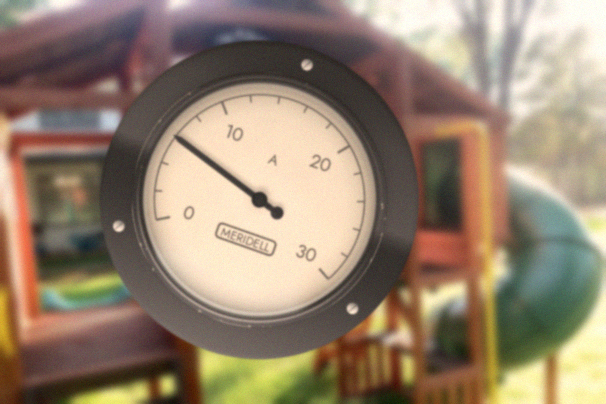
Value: A 6
